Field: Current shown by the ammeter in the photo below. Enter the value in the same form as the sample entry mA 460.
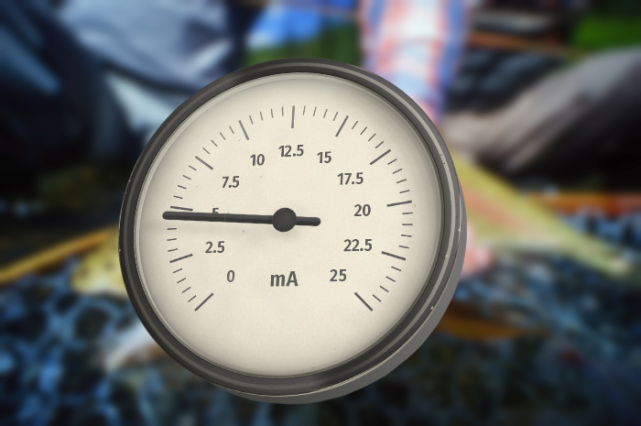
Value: mA 4.5
